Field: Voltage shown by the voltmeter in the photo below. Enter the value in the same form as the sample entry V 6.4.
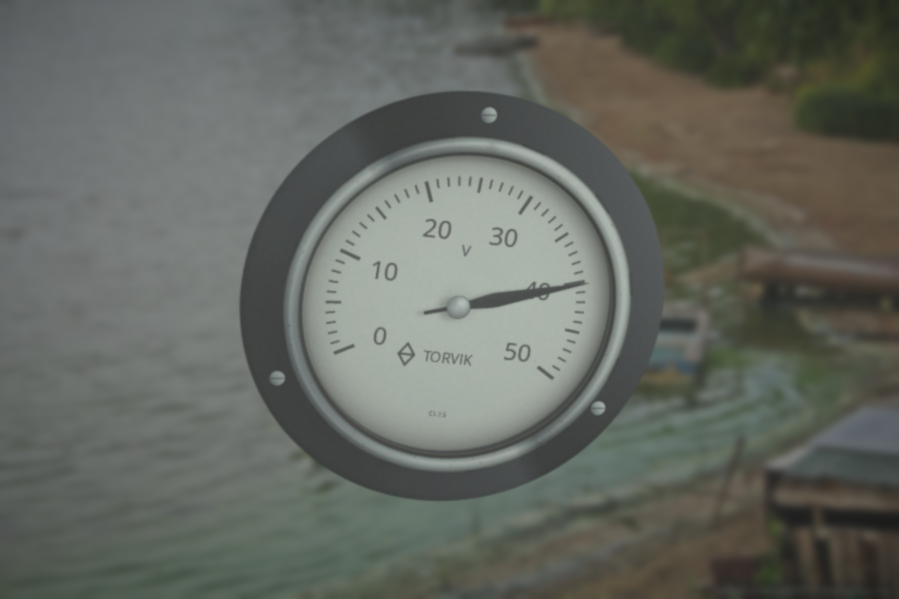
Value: V 40
